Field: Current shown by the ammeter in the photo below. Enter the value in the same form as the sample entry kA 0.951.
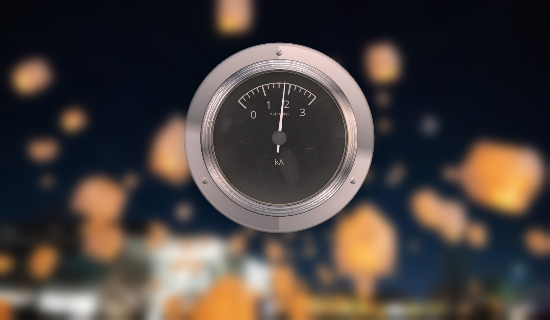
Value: kA 1.8
